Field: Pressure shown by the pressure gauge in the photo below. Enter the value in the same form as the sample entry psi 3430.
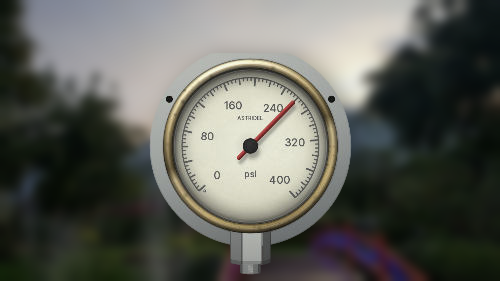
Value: psi 260
